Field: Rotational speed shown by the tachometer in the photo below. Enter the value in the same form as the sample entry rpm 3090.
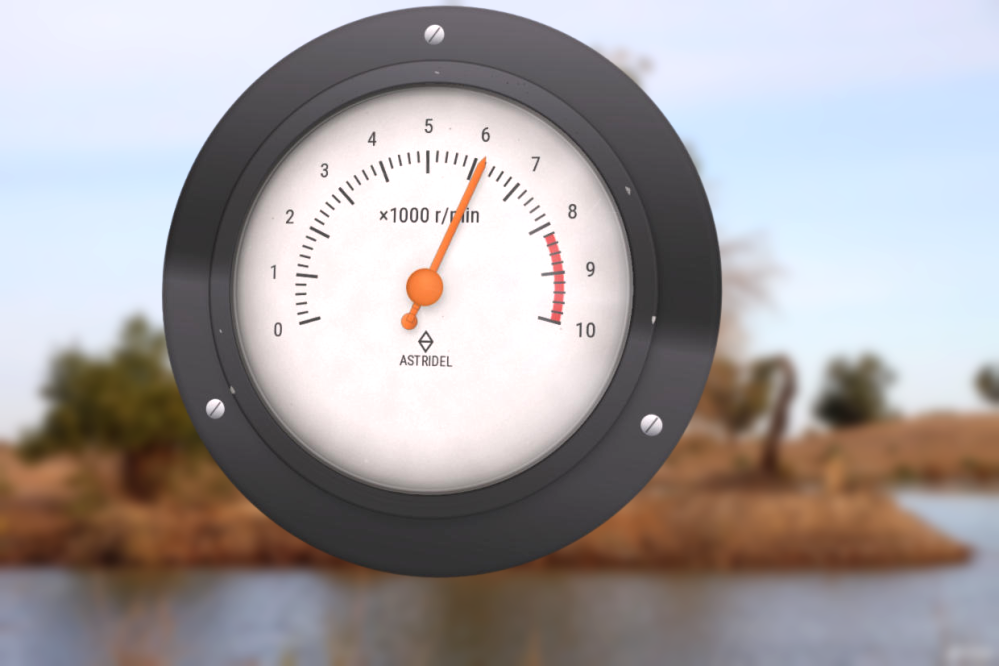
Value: rpm 6200
